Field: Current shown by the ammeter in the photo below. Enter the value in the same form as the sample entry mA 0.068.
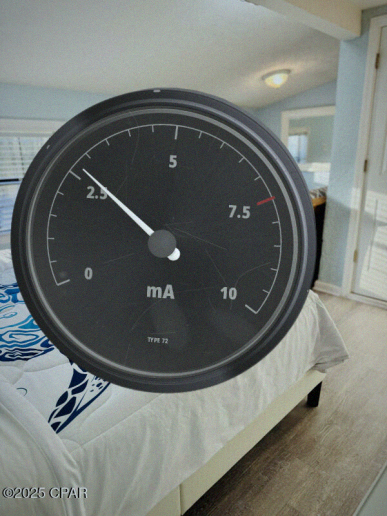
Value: mA 2.75
